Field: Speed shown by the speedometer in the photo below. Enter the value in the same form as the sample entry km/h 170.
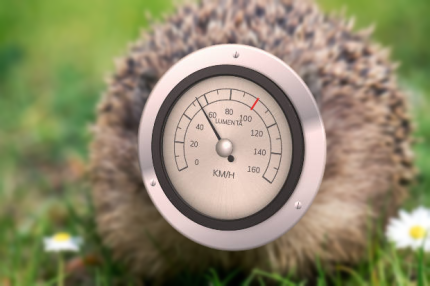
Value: km/h 55
